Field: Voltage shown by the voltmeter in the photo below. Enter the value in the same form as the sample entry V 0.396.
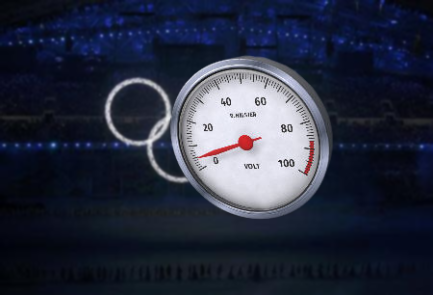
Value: V 5
